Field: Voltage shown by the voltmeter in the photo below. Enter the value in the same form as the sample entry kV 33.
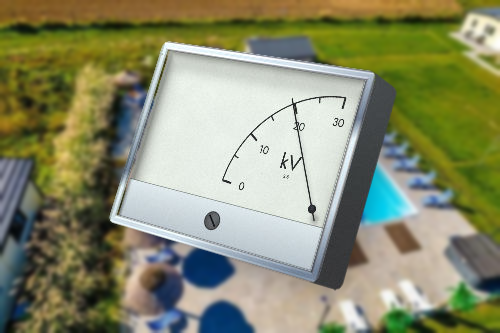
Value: kV 20
